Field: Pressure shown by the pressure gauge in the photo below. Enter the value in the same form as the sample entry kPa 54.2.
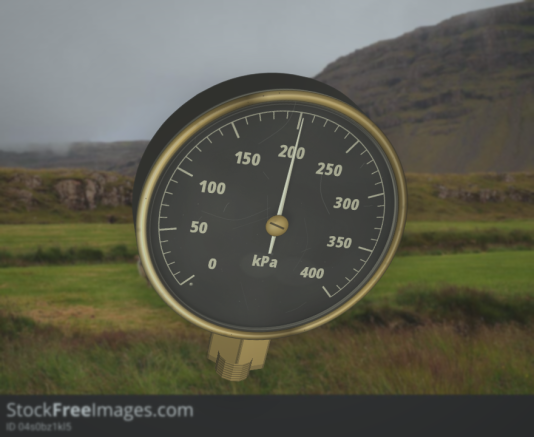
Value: kPa 200
